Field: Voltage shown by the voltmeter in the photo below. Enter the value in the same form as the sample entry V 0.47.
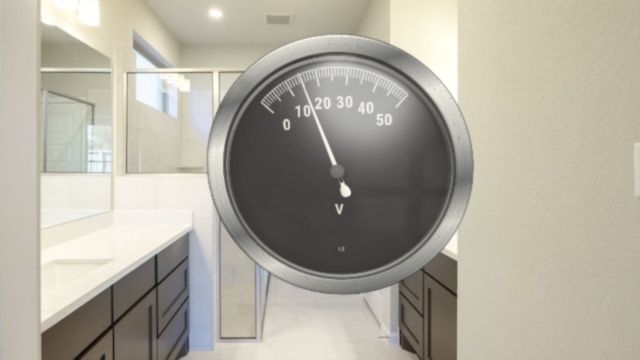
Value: V 15
